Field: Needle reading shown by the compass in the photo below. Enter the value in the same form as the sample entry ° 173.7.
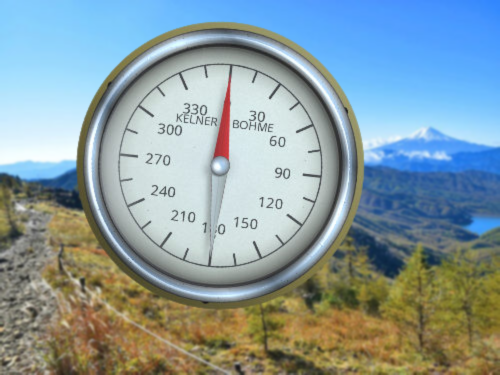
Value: ° 0
